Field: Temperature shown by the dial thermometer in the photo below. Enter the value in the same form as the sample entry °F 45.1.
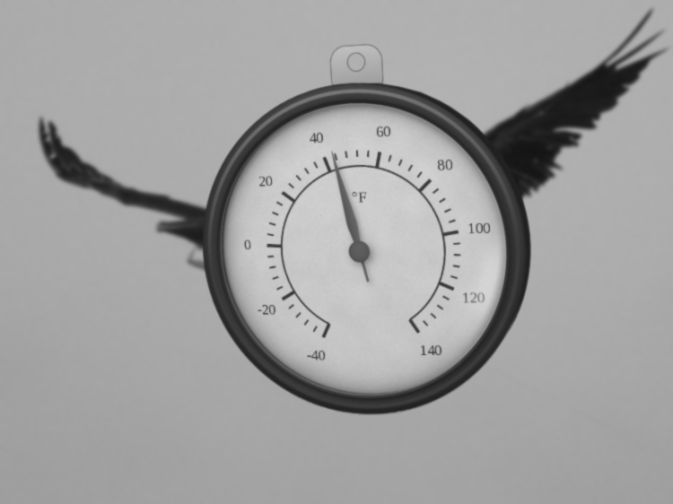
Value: °F 44
